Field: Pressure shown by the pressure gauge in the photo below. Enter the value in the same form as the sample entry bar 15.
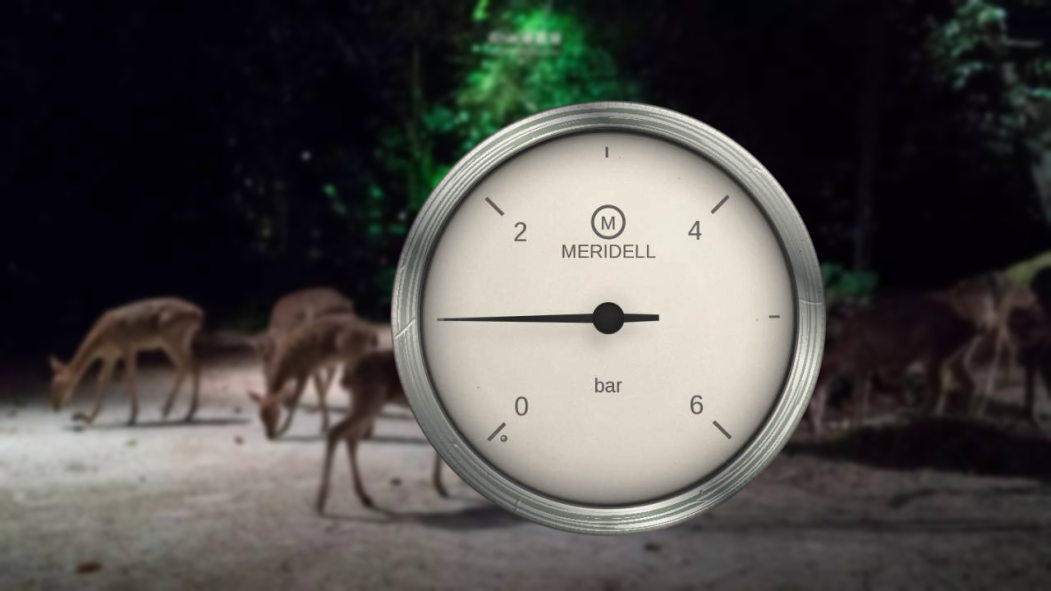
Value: bar 1
